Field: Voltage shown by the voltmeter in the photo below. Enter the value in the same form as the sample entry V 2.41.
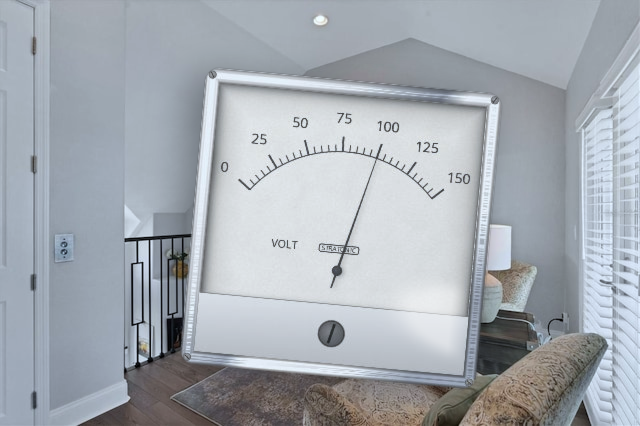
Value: V 100
